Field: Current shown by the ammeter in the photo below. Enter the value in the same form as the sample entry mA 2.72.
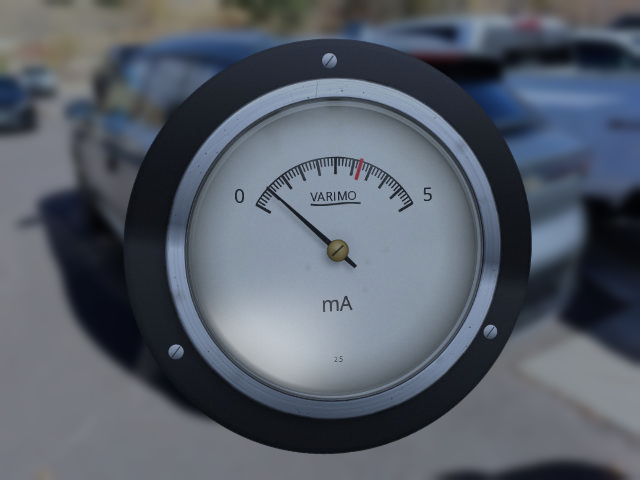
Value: mA 0.5
